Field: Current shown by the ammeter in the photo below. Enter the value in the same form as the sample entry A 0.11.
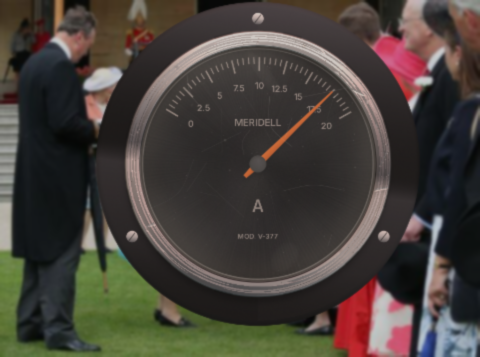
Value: A 17.5
